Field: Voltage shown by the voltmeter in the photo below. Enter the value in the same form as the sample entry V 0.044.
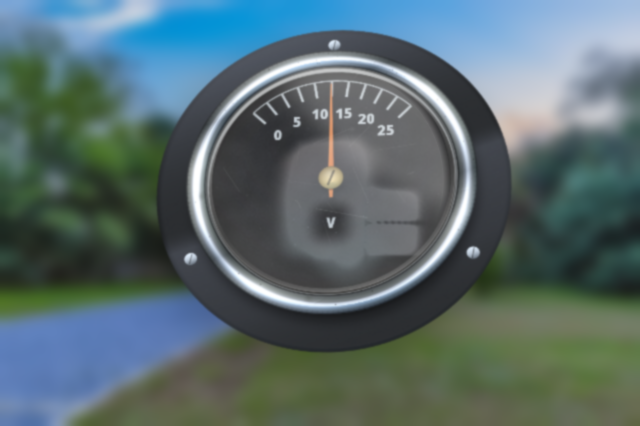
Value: V 12.5
